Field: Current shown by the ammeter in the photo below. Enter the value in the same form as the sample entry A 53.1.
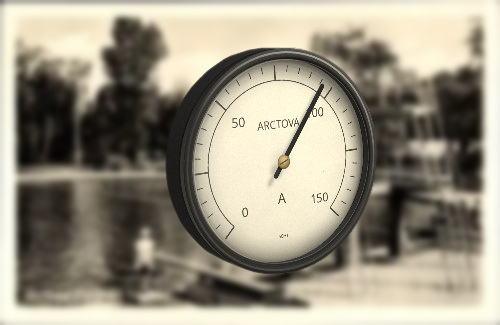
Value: A 95
